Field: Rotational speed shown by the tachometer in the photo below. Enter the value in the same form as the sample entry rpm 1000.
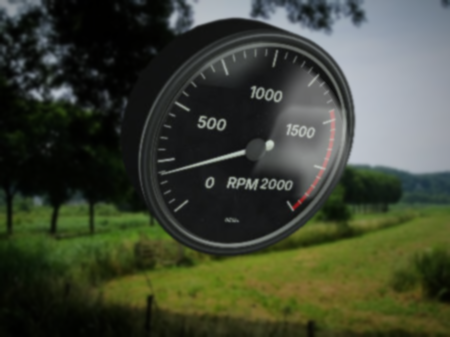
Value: rpm 200
